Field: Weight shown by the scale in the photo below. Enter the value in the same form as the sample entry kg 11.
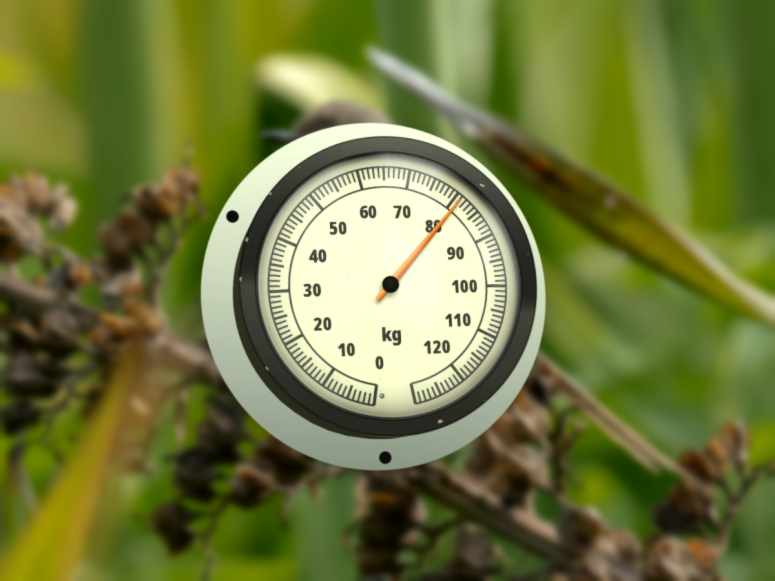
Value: kg 81
